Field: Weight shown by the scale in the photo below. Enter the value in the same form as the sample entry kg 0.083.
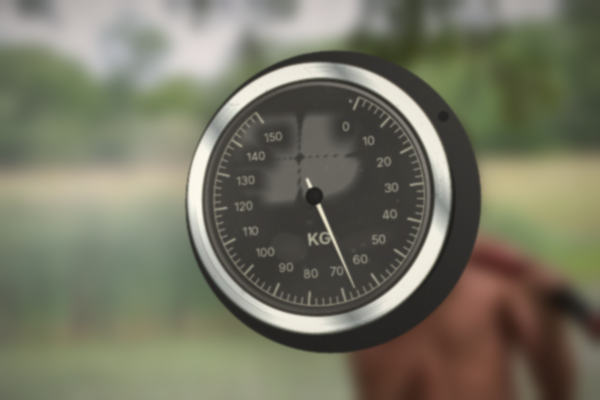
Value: kg 66
